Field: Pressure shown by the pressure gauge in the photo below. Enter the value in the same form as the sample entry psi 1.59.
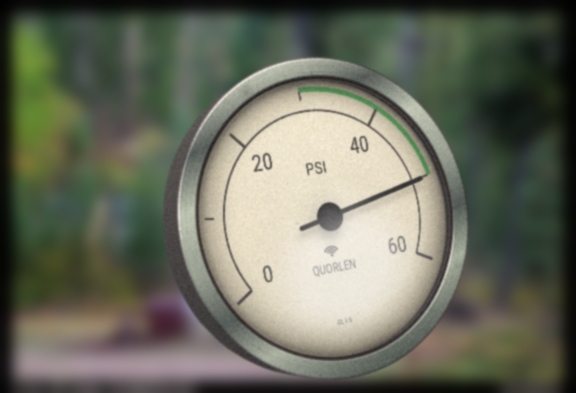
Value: psi 50
